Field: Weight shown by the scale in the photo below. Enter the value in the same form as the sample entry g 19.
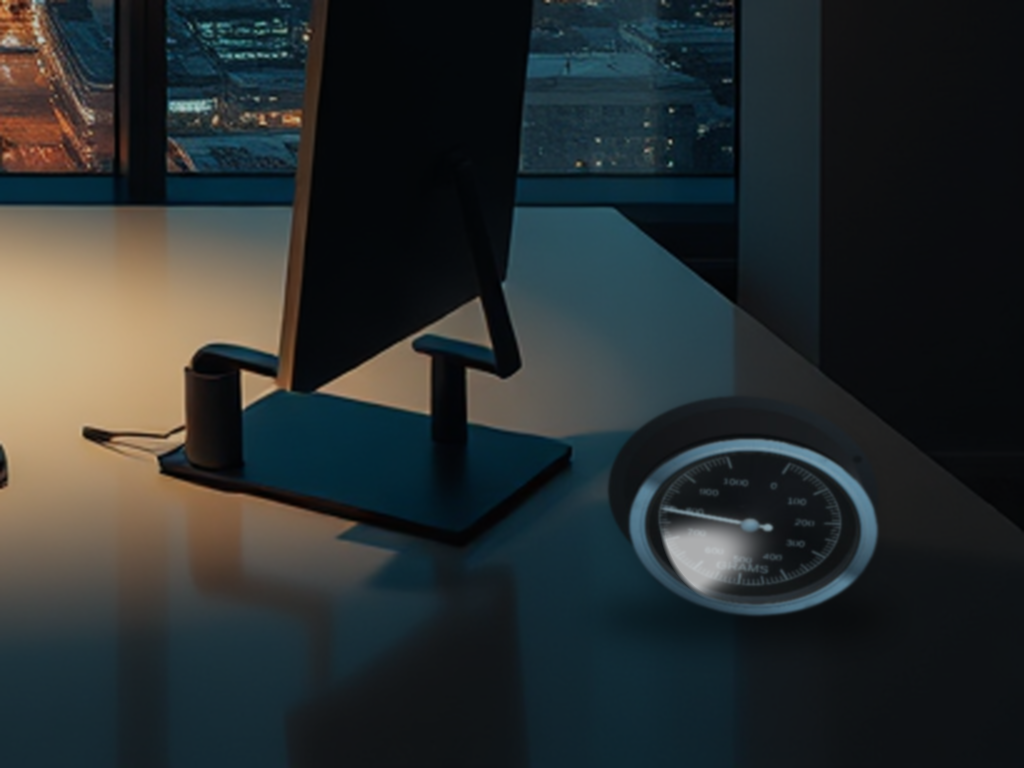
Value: g 800
